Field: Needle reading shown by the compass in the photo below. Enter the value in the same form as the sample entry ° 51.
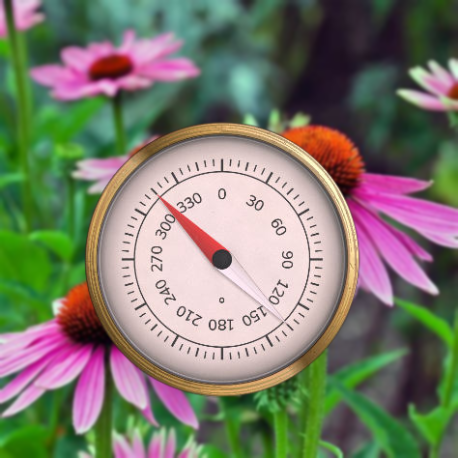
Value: ° 315
